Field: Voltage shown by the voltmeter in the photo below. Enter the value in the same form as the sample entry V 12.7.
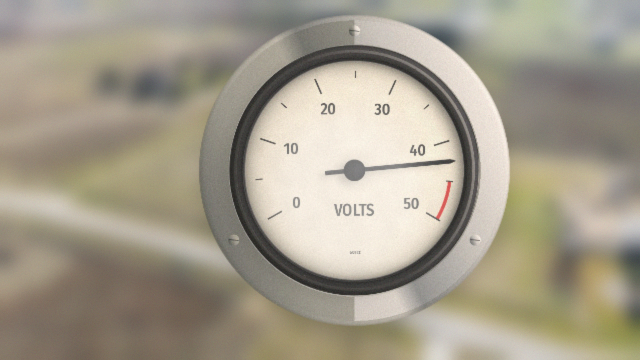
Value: V 42.5
